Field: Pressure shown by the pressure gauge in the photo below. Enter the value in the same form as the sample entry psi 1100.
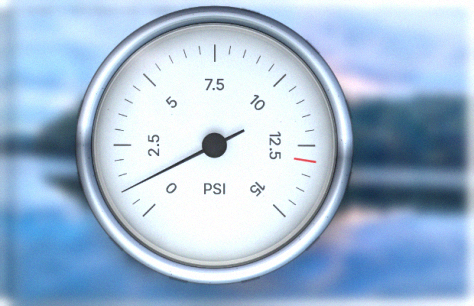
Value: psi 1
